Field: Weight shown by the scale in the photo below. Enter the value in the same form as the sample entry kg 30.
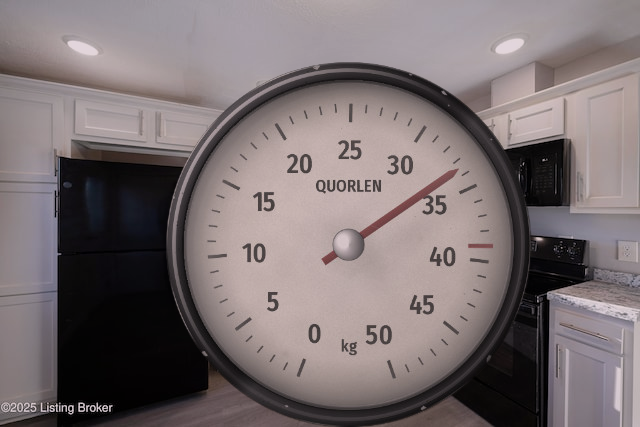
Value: kg 33.5
